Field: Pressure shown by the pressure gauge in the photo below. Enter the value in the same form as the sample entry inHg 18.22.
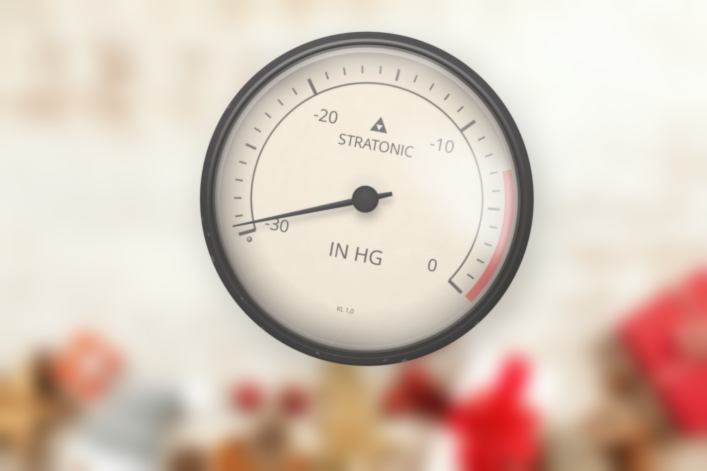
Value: inHg -29.5
